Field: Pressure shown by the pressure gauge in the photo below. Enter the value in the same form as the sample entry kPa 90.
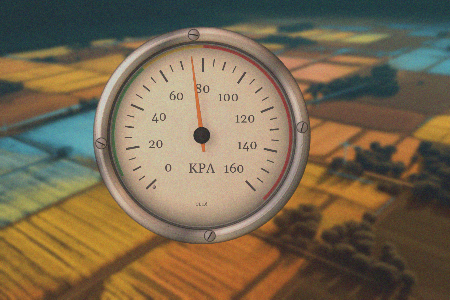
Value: kPa 75
